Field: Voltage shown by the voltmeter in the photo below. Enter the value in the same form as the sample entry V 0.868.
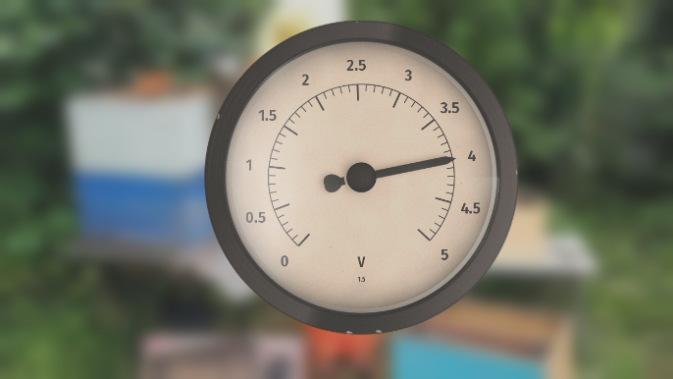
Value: V 4
